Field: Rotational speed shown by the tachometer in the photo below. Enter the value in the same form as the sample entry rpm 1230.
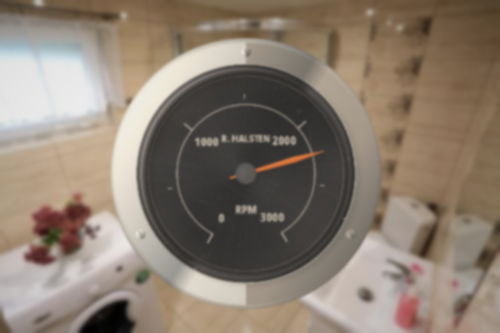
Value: rpm 2250
